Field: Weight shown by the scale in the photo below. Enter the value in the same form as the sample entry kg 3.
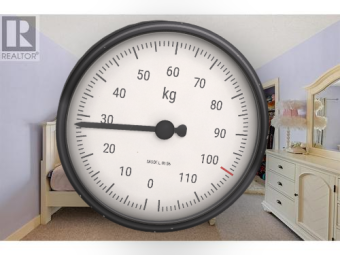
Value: kg 28
